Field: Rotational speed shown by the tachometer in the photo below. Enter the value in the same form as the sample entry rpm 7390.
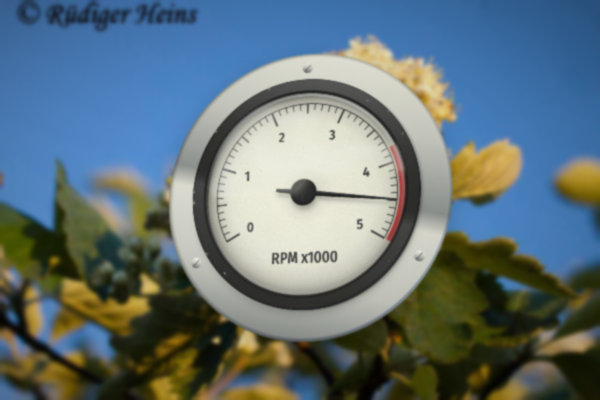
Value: rpm 4500
